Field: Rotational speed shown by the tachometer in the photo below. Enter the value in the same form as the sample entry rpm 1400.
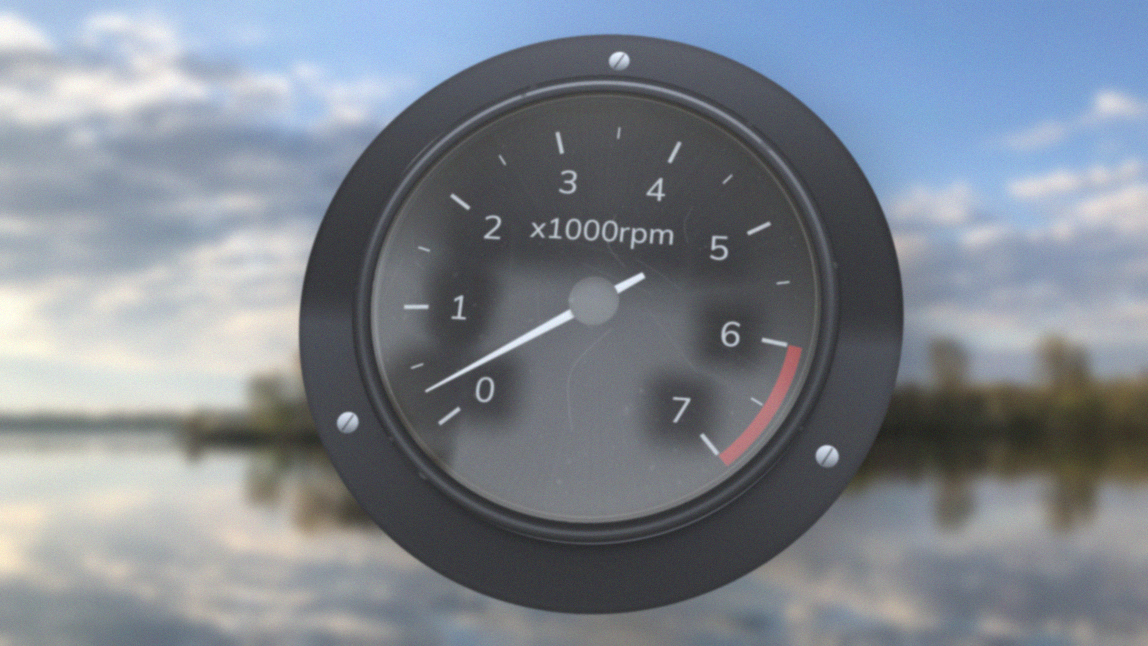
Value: rpm 250
